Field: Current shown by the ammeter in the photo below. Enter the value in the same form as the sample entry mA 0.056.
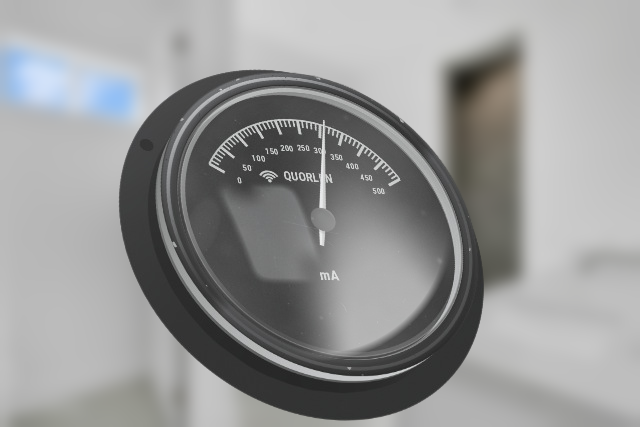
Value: mA 300
